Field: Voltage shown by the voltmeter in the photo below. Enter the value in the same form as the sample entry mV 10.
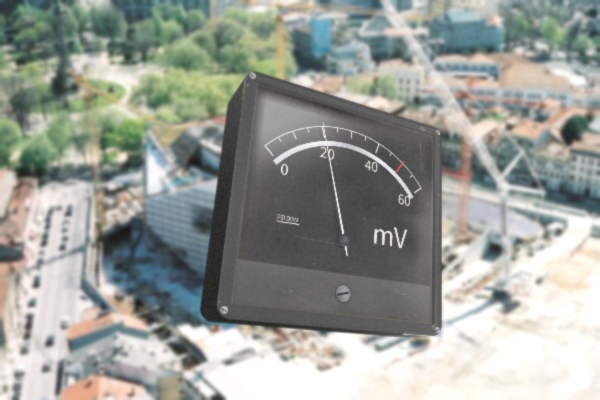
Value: mV 20
